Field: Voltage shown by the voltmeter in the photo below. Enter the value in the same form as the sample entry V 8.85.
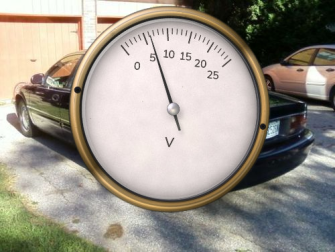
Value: V 6
